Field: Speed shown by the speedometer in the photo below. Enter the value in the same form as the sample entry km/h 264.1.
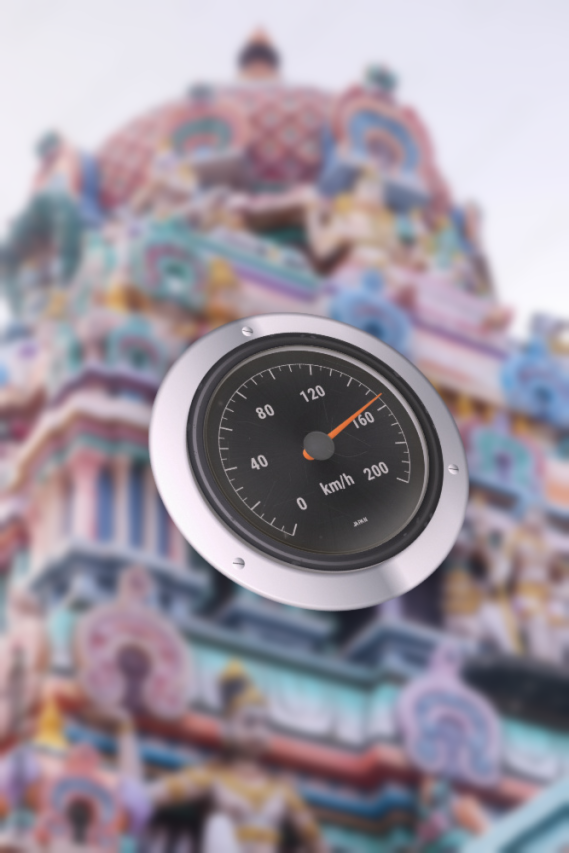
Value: km/h 155
